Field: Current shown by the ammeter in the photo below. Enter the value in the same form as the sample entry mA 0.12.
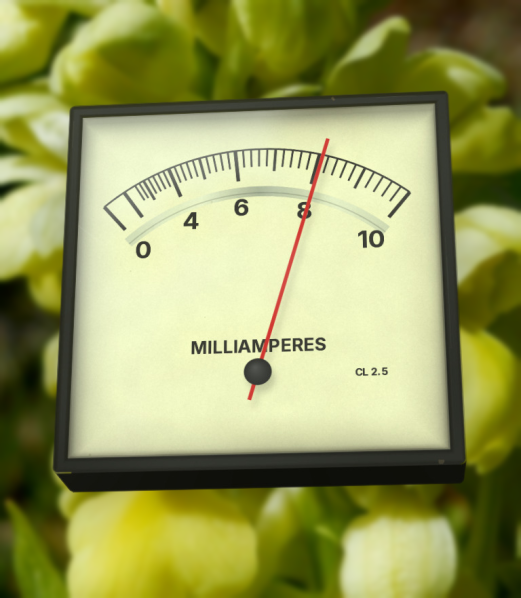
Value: mA 8.1
